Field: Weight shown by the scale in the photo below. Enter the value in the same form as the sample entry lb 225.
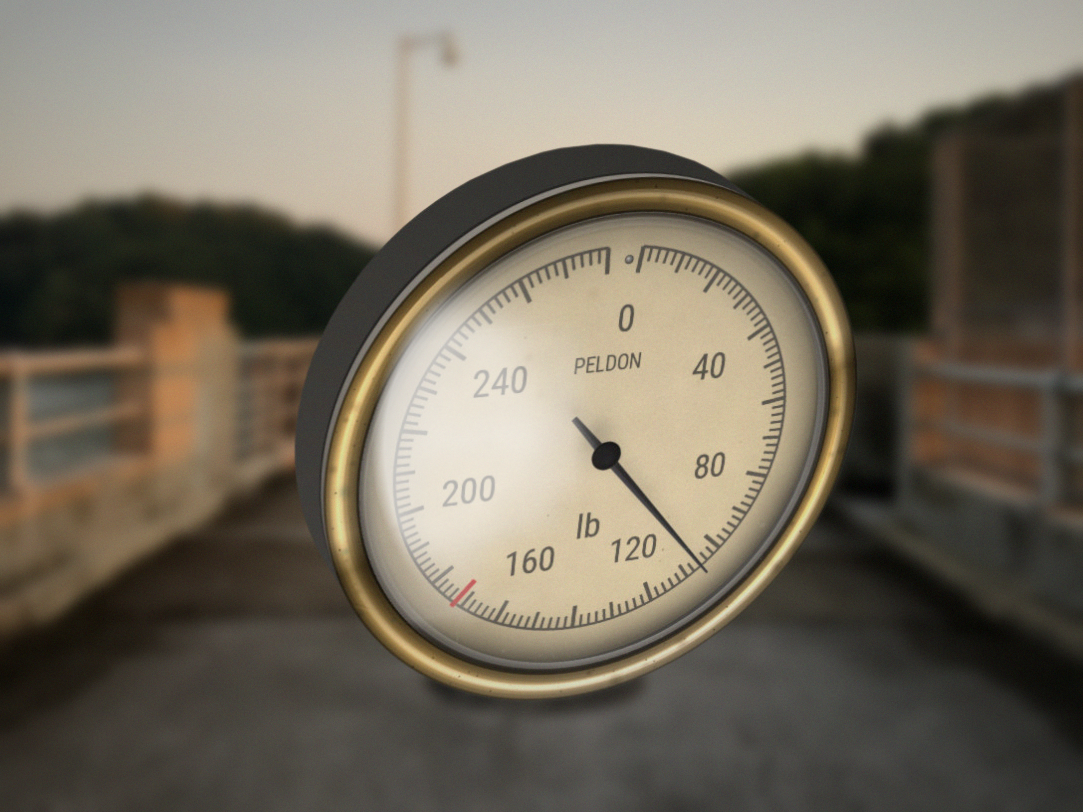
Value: lb 106
